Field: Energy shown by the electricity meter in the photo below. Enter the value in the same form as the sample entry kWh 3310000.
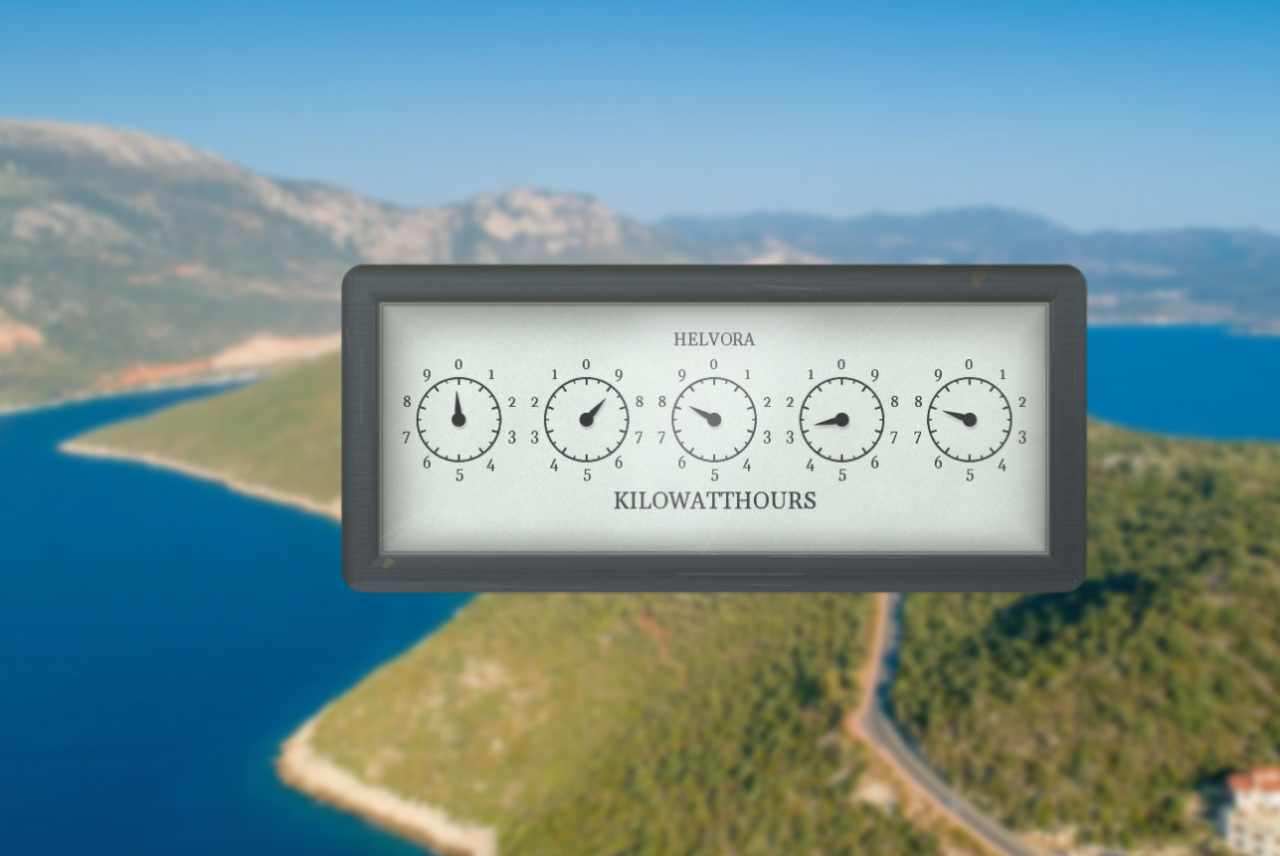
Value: kWh 98828
